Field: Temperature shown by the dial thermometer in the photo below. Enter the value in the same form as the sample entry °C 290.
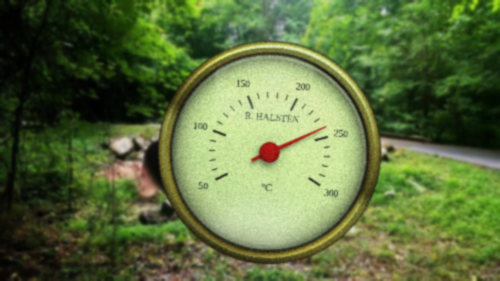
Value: °C 240
